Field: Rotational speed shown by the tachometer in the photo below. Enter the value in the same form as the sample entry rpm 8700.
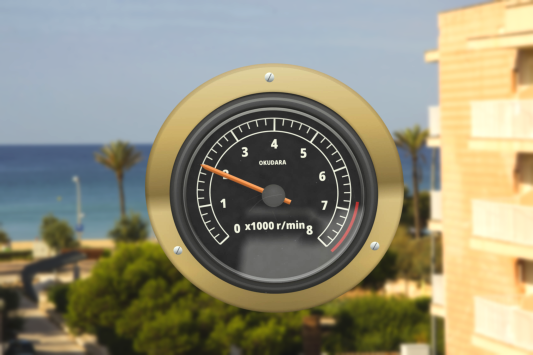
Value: rpm 2000
